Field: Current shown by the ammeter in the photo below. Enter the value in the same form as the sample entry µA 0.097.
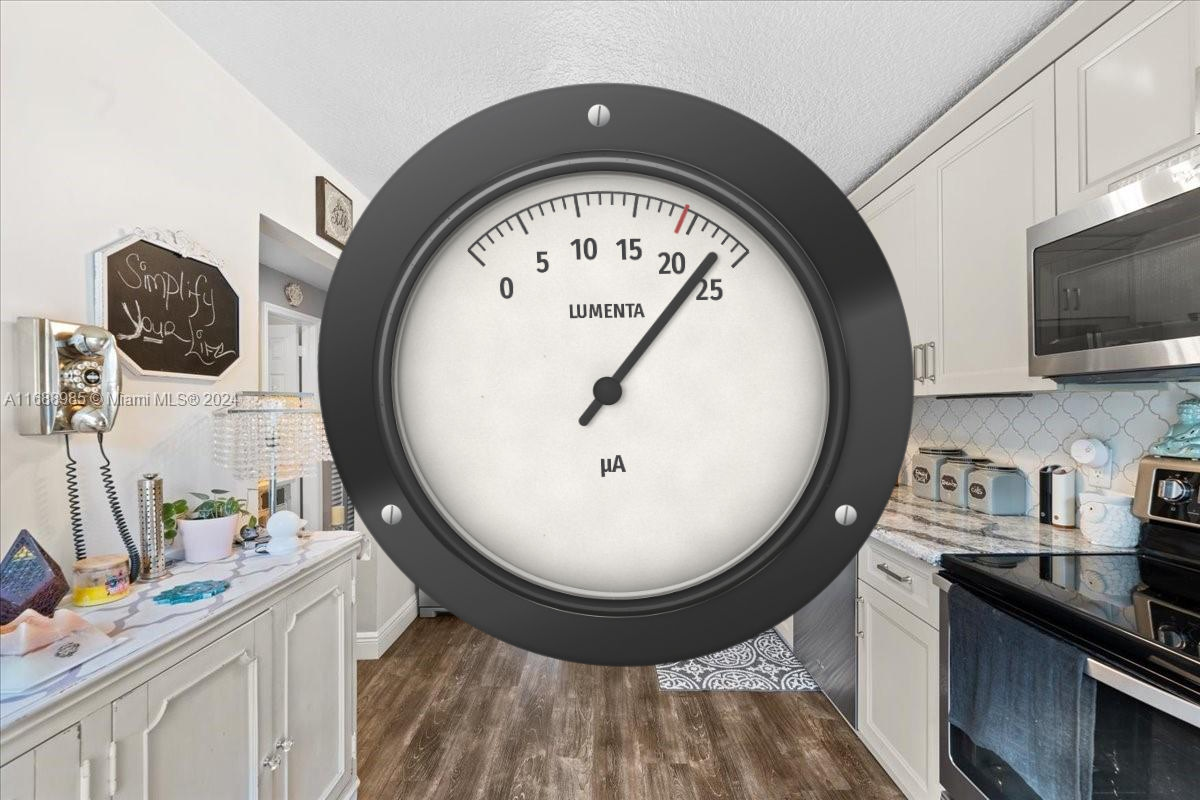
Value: µA 23
